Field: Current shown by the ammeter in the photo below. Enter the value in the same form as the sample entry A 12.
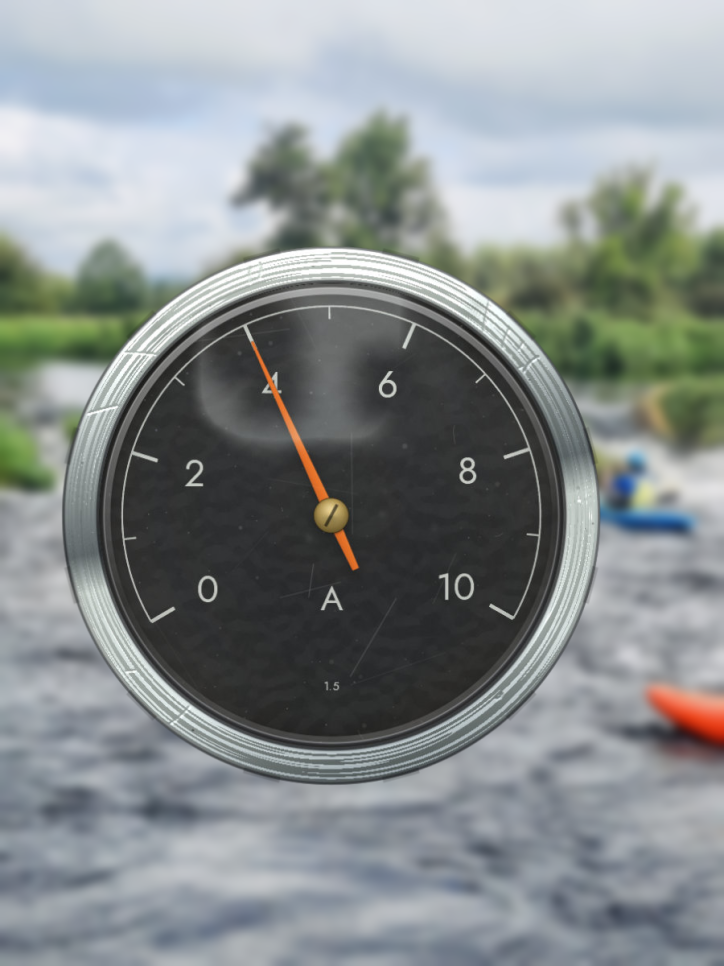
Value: A 4
